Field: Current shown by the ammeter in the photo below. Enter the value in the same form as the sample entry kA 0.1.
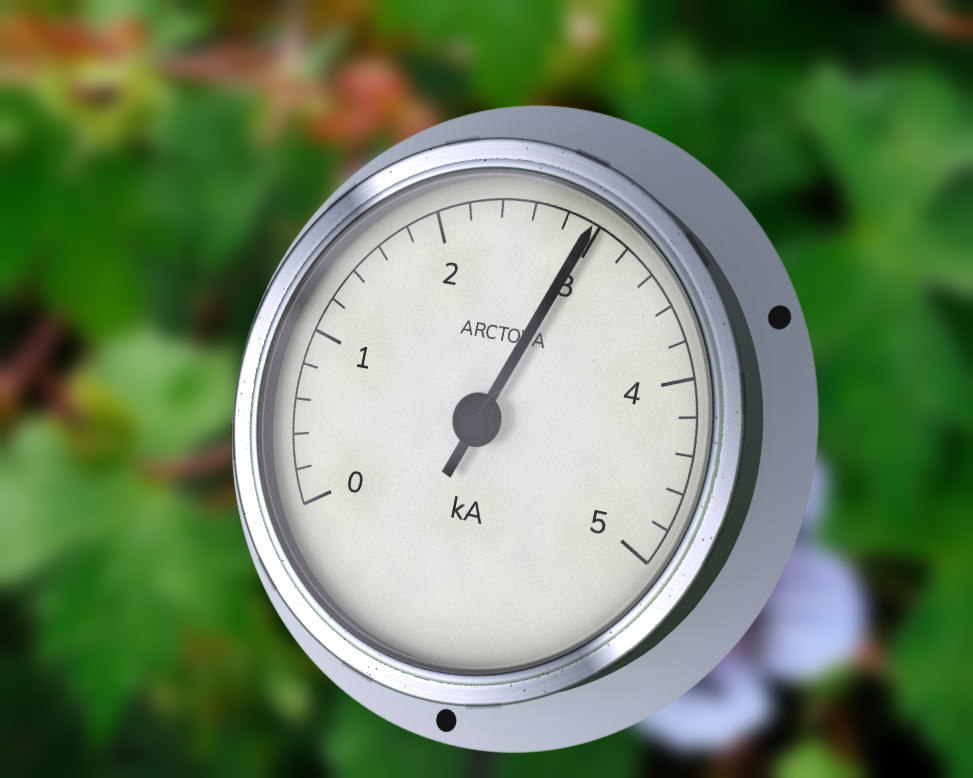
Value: kA 3
